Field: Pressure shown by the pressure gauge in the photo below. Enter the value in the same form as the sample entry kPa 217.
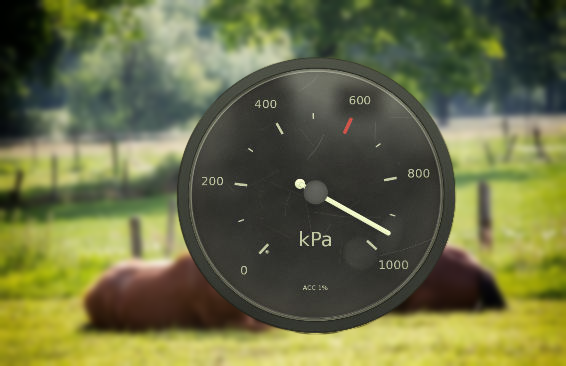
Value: kPa 950
